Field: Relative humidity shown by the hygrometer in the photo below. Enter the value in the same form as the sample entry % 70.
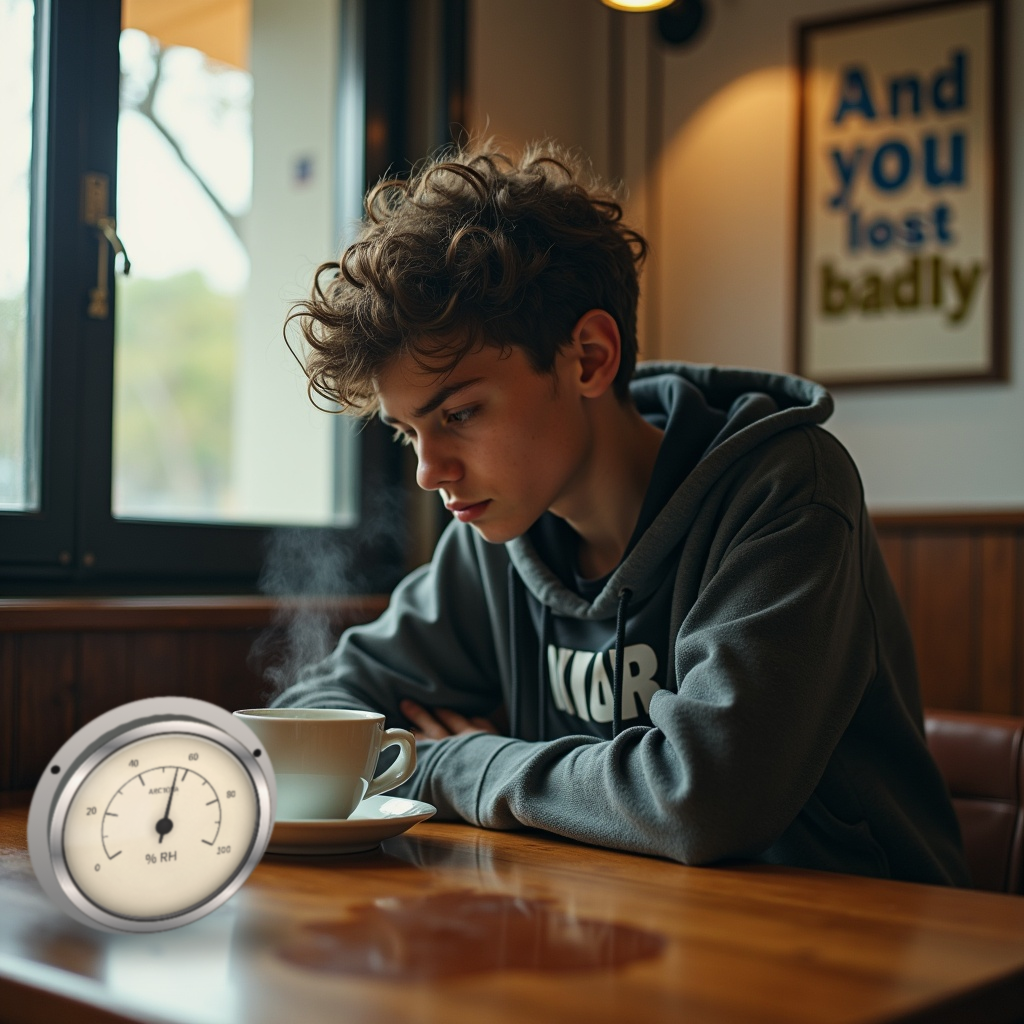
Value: % 55
